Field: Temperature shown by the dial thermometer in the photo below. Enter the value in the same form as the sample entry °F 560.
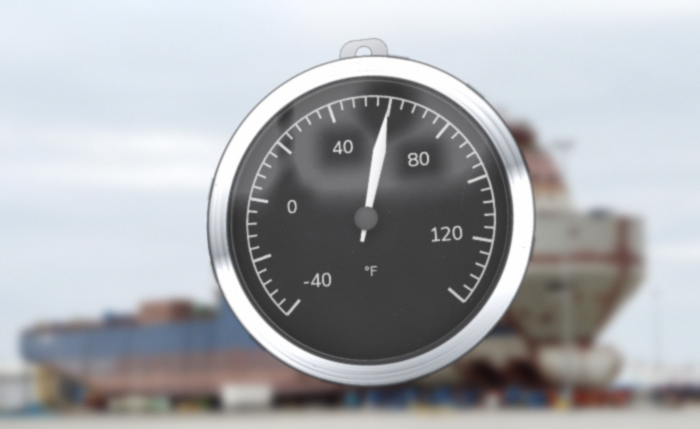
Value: °F 60
